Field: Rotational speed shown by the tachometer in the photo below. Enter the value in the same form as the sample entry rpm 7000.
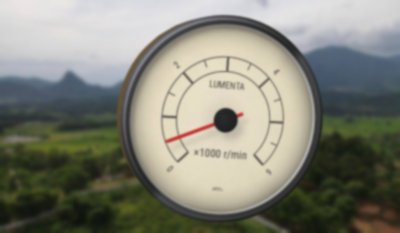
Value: rpm 500
